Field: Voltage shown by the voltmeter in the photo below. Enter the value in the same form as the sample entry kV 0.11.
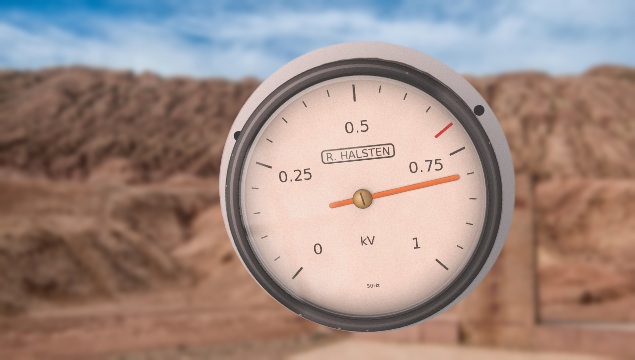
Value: kV 0.8
